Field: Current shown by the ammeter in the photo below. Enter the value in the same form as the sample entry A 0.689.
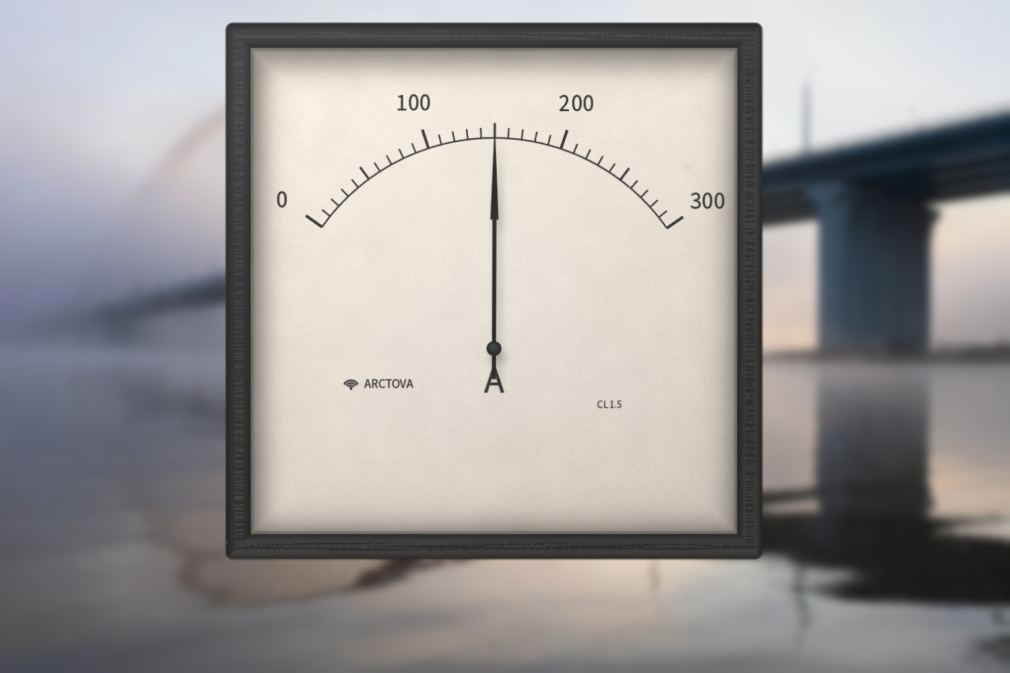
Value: A 150
